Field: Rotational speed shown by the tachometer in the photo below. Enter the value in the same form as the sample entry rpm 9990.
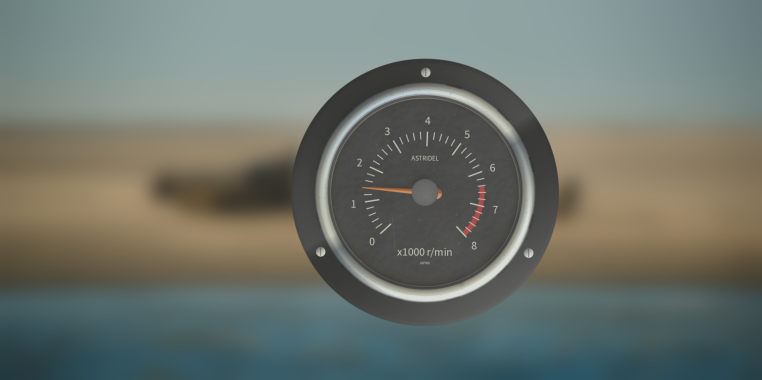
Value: rpm 1400
